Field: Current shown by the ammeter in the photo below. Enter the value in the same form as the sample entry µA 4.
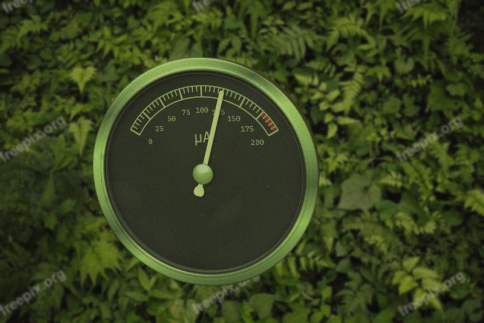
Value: µA 125
